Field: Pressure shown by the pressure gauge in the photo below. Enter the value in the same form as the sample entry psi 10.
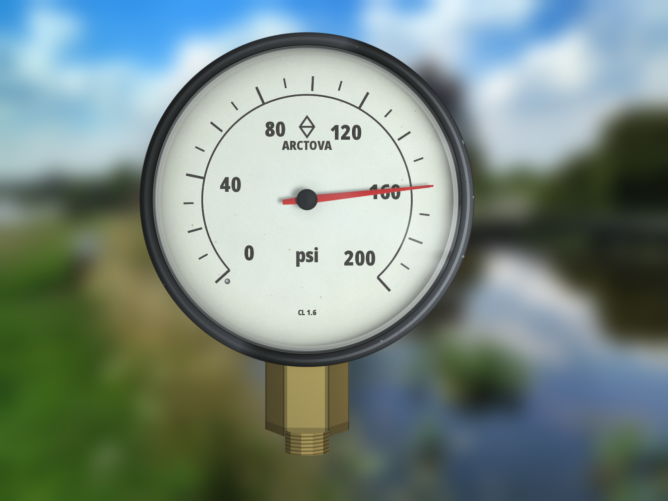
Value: psi 160
